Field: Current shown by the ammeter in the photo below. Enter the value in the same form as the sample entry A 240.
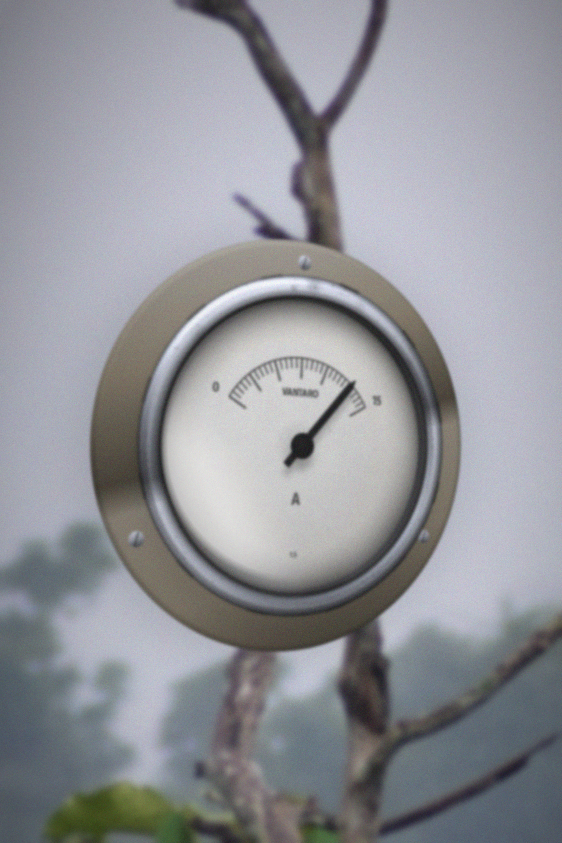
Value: A 12.5
